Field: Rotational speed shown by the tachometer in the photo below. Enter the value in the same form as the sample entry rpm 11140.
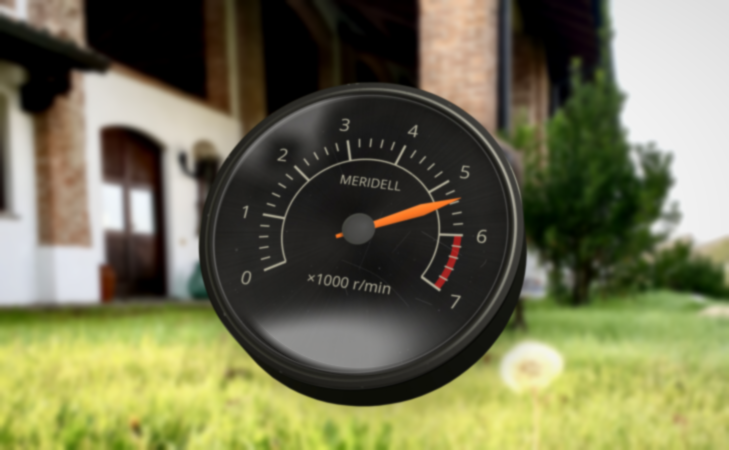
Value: rpm 5400
